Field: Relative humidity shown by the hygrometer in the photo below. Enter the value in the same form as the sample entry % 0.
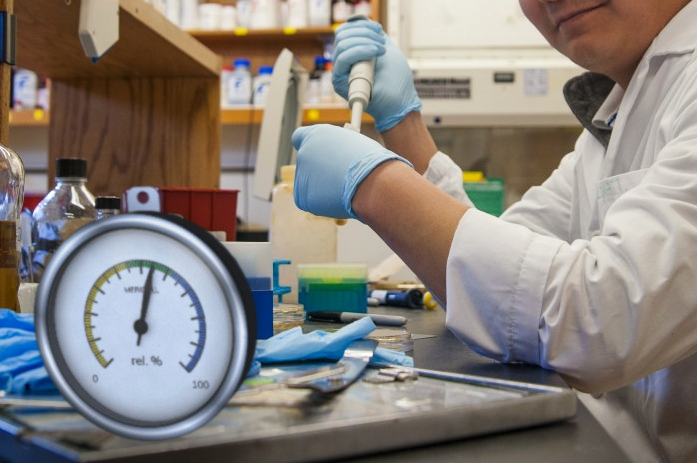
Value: % 55
